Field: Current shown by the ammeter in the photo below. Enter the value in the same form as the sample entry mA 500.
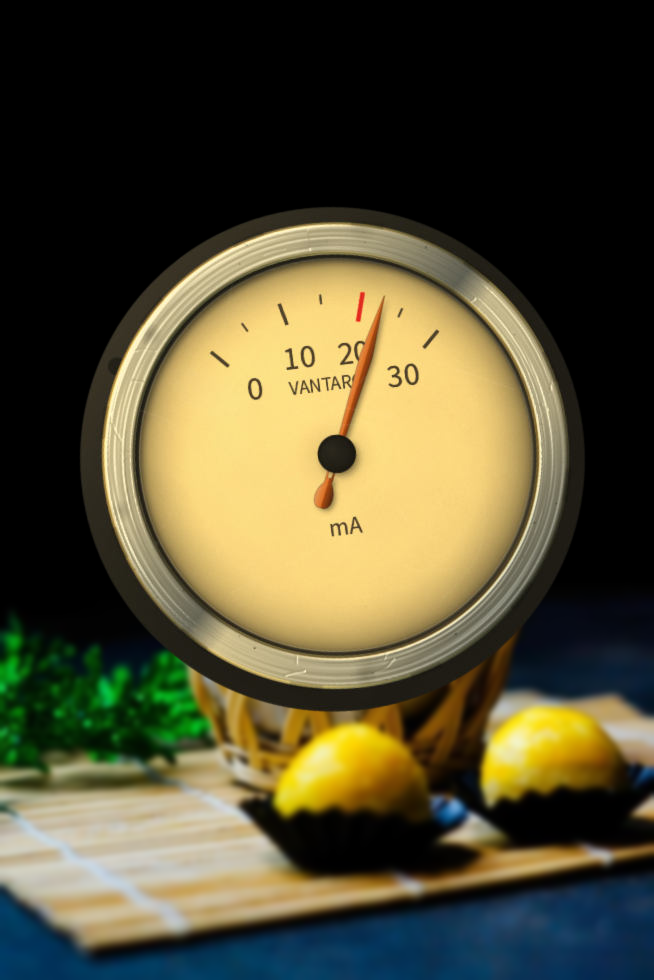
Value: mA 22.5
